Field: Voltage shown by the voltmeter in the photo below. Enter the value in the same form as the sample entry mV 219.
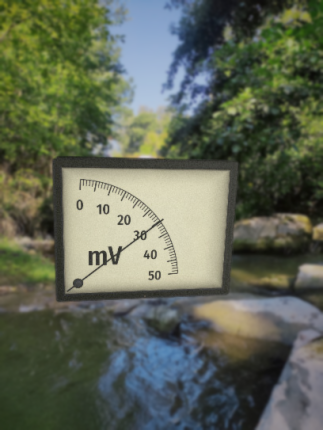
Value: mV 30
